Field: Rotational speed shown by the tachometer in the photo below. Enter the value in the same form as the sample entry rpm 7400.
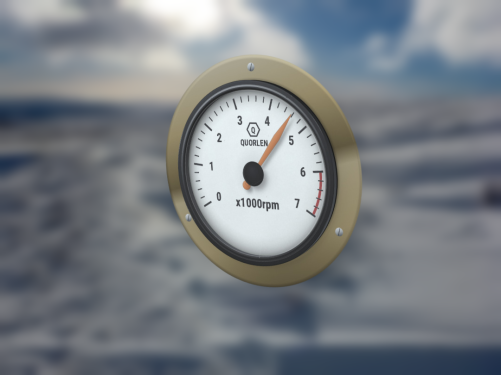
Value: rpm 4600
